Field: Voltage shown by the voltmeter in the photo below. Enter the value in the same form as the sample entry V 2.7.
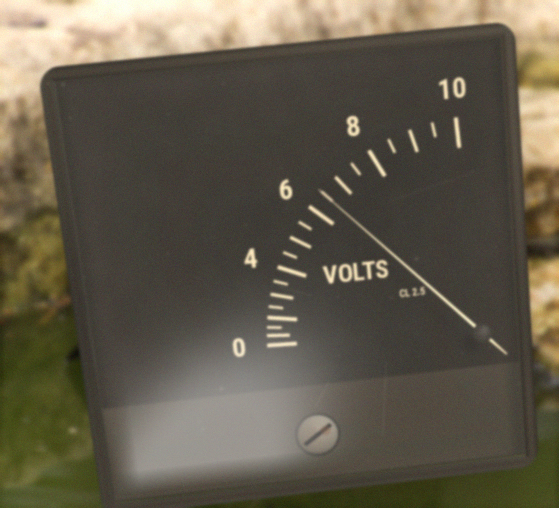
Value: V 6.5
